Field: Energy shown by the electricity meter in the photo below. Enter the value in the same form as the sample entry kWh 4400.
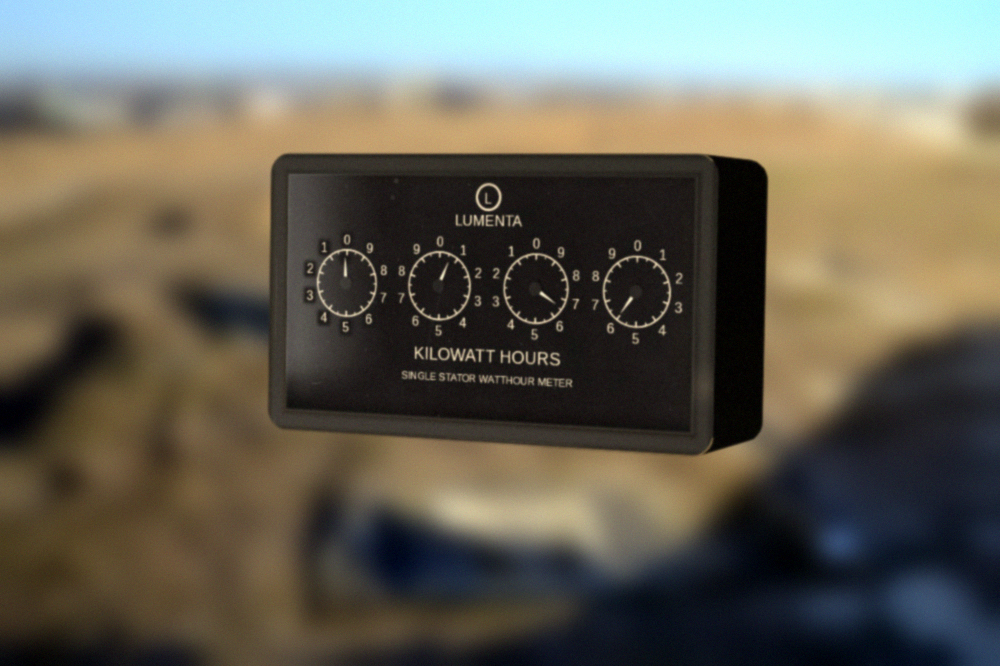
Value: kWh 66
